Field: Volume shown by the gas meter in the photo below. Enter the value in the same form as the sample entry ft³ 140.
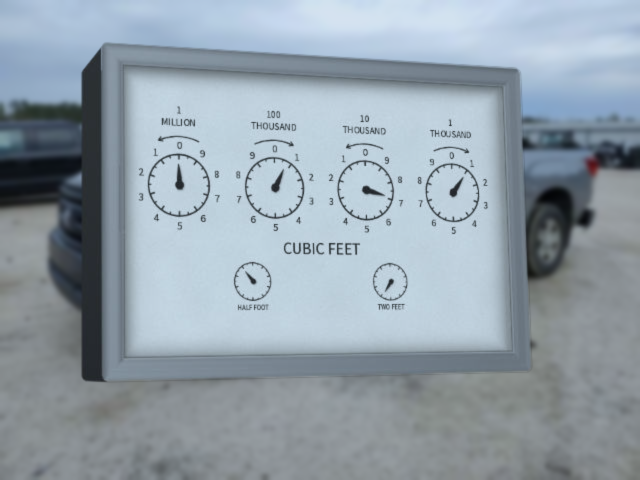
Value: ft³ 7100
